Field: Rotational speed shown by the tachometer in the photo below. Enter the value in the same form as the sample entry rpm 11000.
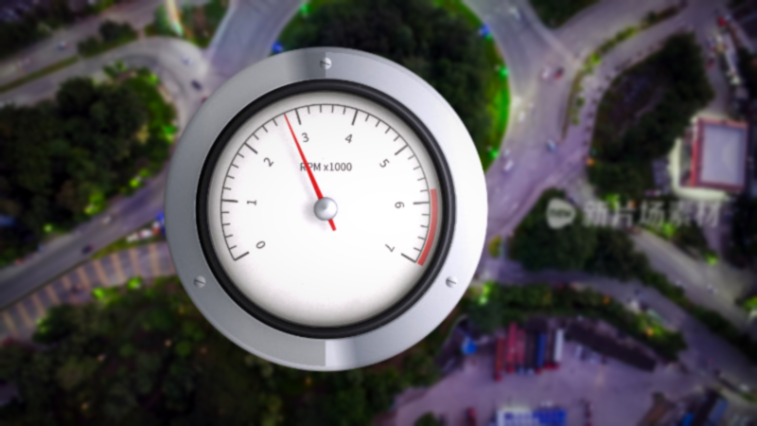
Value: rpm 2800
